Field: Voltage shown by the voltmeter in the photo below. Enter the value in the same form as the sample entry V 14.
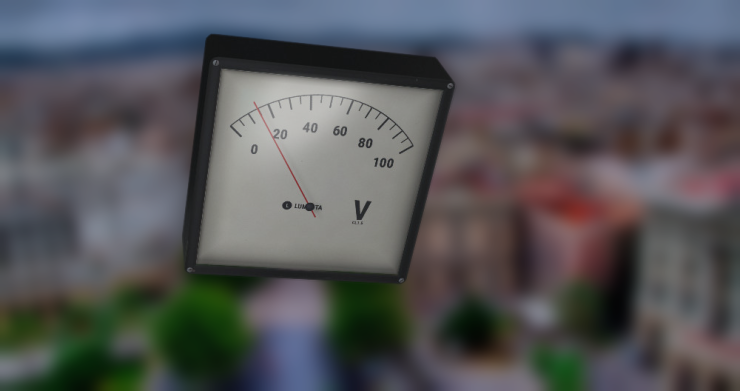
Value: V 15
